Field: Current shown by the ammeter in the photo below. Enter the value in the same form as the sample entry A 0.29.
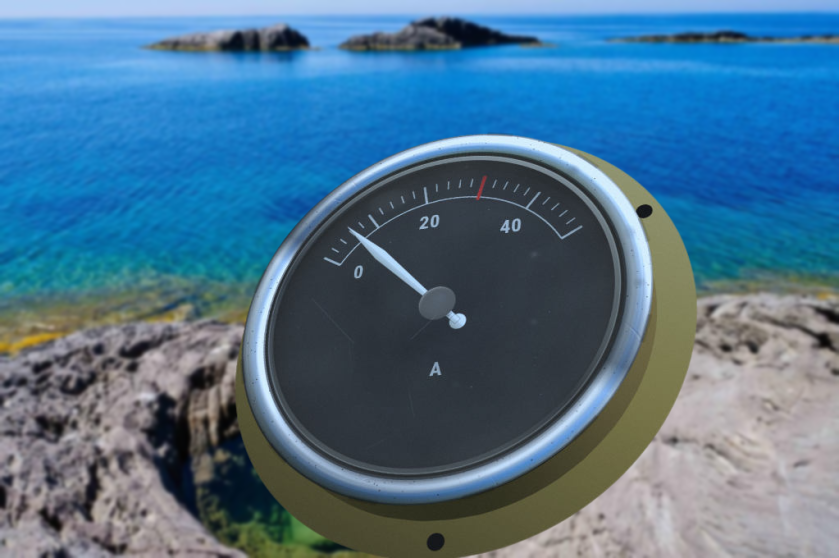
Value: A 6
